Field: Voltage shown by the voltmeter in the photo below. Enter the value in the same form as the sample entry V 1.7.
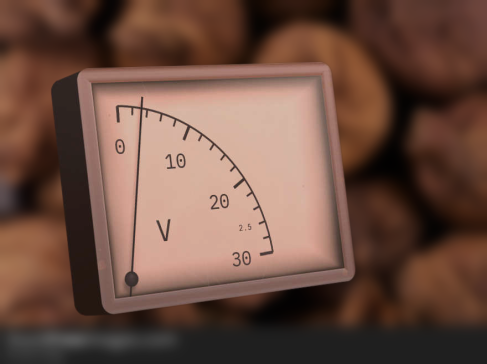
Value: V 3
